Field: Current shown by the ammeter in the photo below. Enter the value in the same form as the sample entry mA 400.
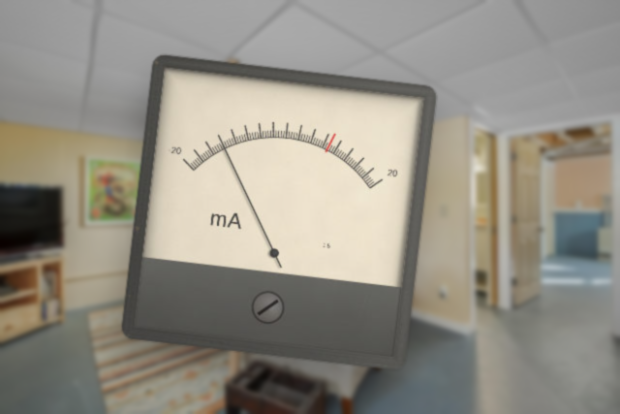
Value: mA -12.5
